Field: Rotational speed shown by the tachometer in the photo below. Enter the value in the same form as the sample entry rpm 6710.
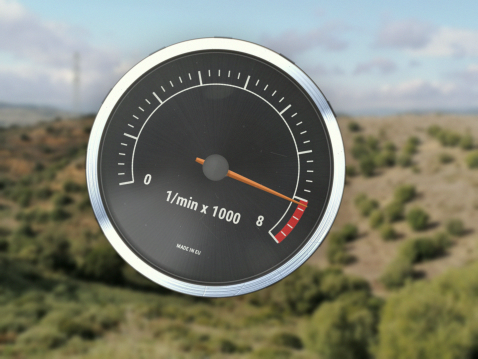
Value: rpm 7100
